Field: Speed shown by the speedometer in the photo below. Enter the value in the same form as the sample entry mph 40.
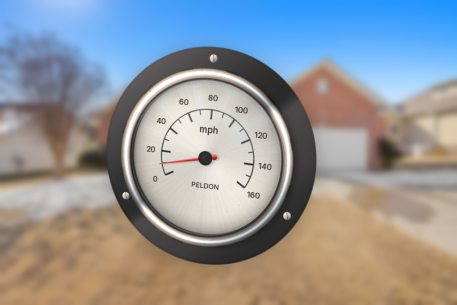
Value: mph 10
